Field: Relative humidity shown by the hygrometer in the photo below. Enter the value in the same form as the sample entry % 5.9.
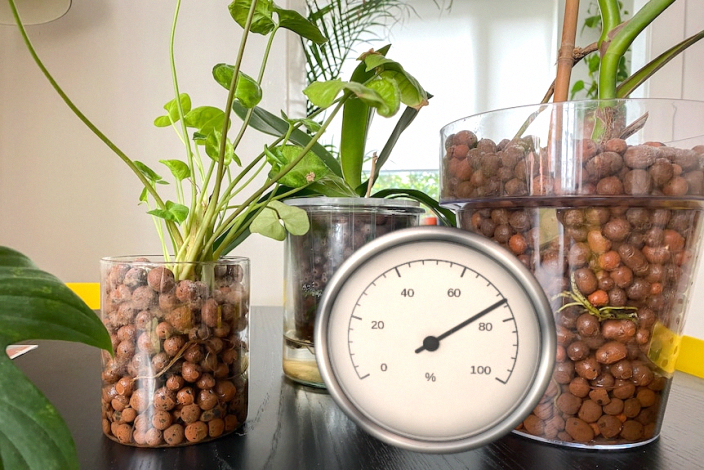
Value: % 74
